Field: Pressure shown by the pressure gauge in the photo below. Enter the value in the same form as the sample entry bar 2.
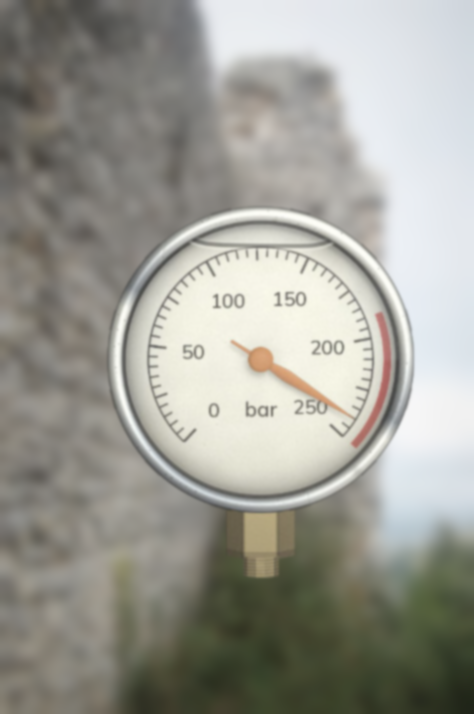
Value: bar 240
